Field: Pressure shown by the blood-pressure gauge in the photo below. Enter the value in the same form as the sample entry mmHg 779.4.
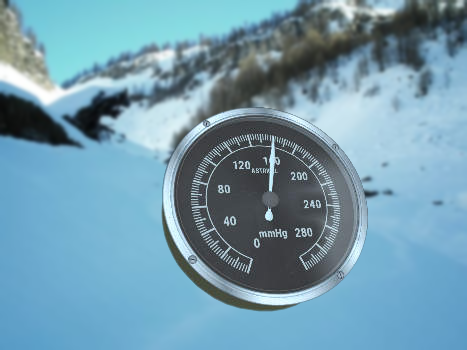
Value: mmHg 160
